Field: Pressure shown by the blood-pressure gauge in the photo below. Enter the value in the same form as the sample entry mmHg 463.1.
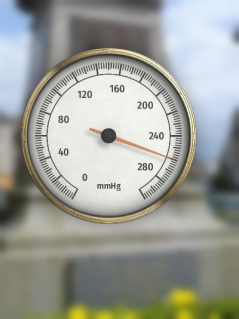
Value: mmHg 260
